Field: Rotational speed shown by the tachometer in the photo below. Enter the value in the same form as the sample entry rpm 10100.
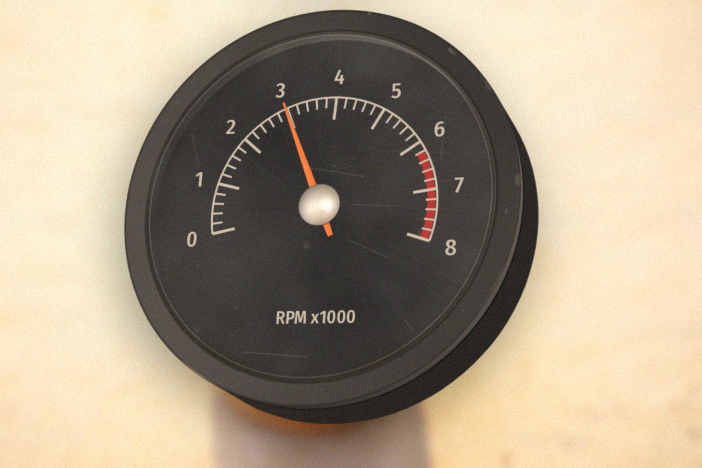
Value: rpm 3000
